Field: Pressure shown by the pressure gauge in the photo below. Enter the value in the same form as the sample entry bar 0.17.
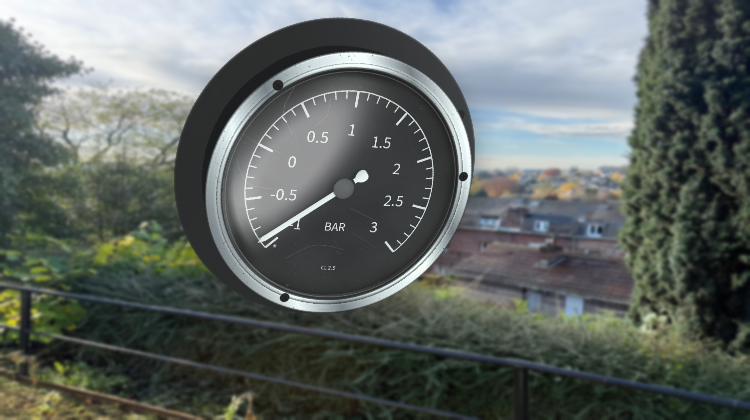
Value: bar -0.9
